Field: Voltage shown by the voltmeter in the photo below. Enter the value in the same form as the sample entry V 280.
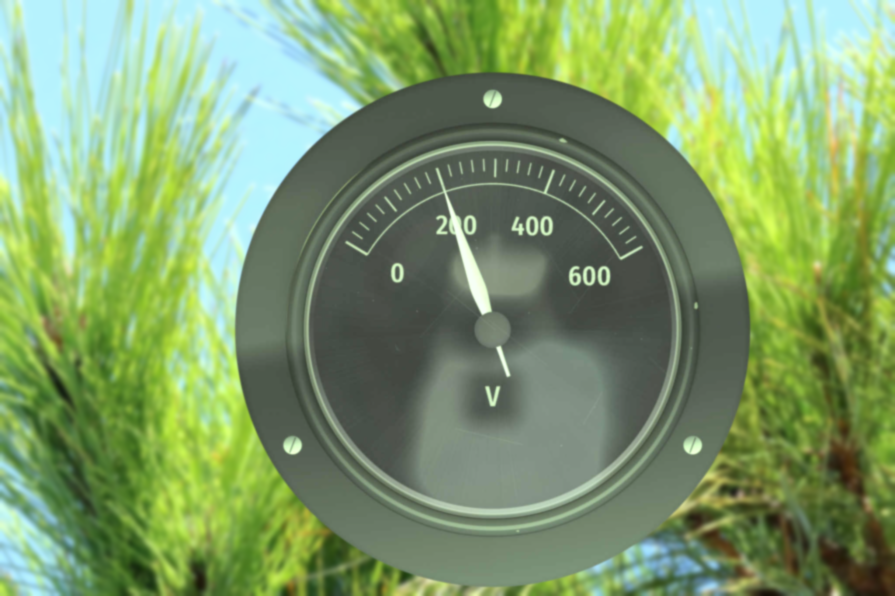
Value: V 200
